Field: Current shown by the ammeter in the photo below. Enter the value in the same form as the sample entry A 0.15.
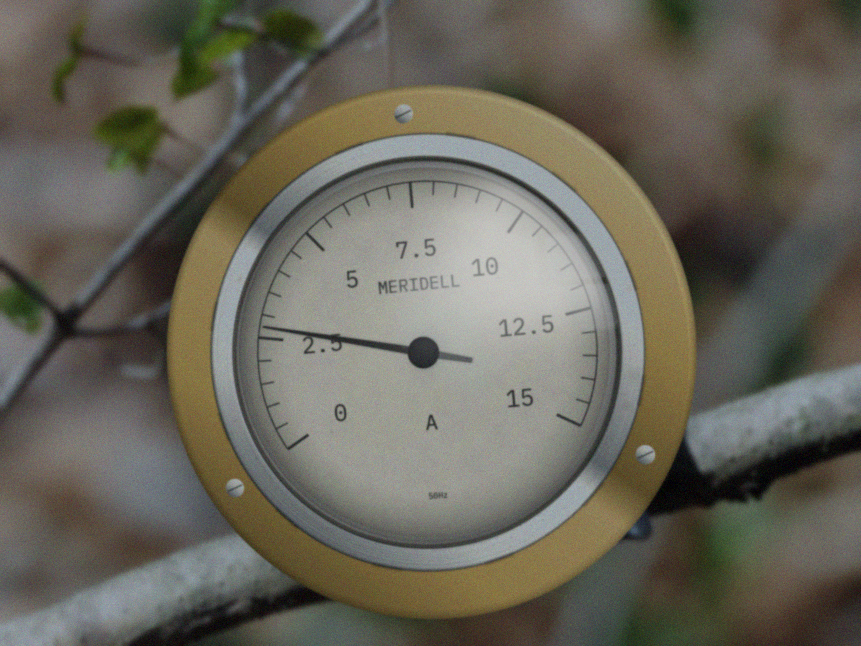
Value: A 2.75
